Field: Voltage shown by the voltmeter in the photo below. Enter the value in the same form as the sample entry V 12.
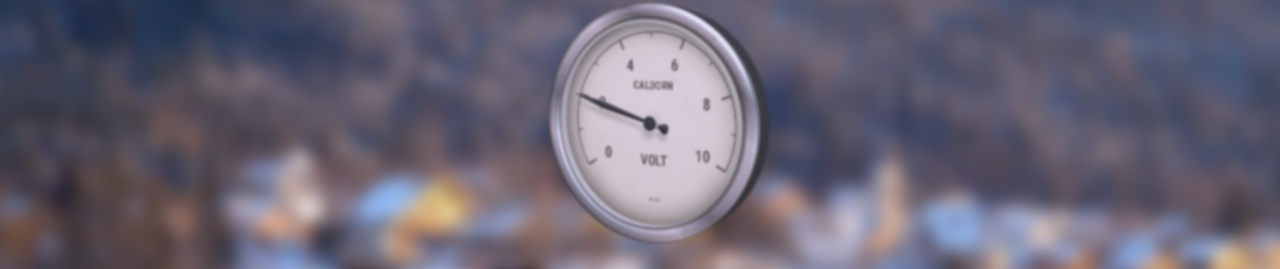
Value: V 2
